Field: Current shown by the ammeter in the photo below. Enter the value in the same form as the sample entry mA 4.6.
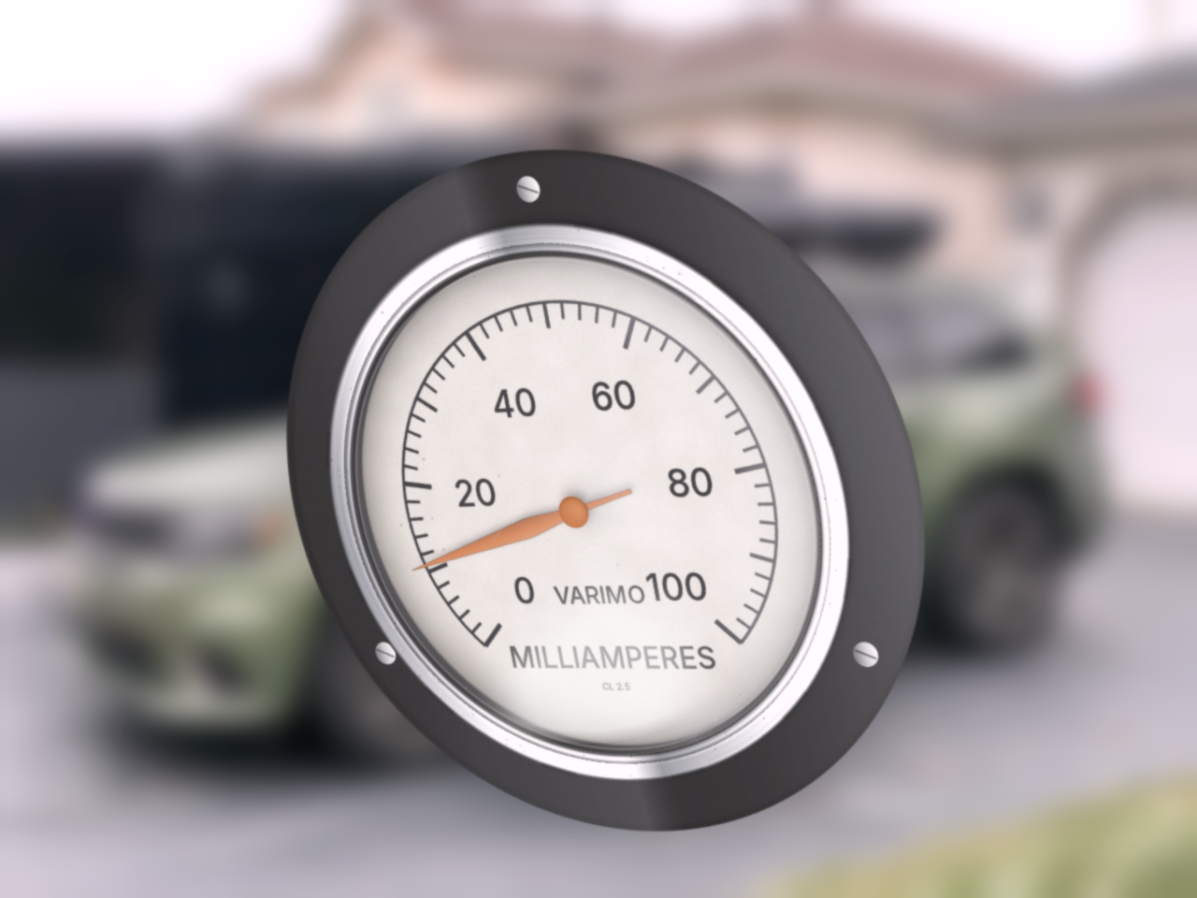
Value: mA 11
